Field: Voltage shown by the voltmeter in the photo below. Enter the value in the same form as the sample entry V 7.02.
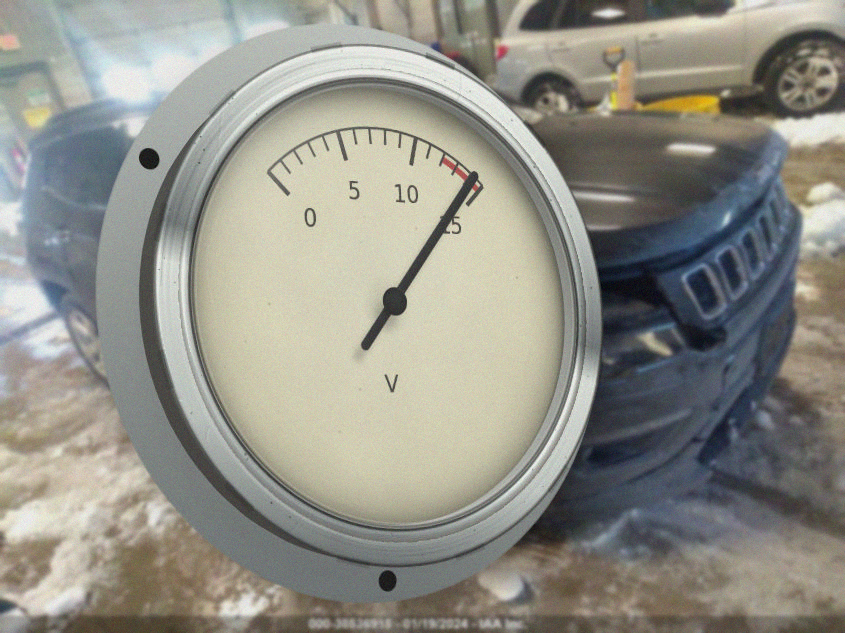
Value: V 14
